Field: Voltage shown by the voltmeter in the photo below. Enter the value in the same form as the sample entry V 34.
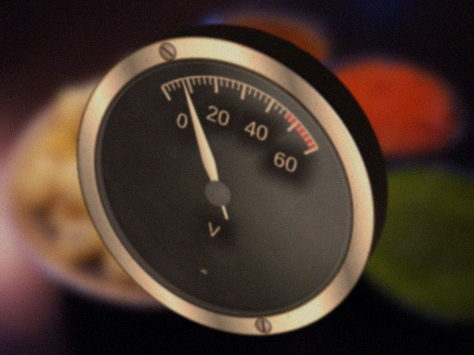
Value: V 10
